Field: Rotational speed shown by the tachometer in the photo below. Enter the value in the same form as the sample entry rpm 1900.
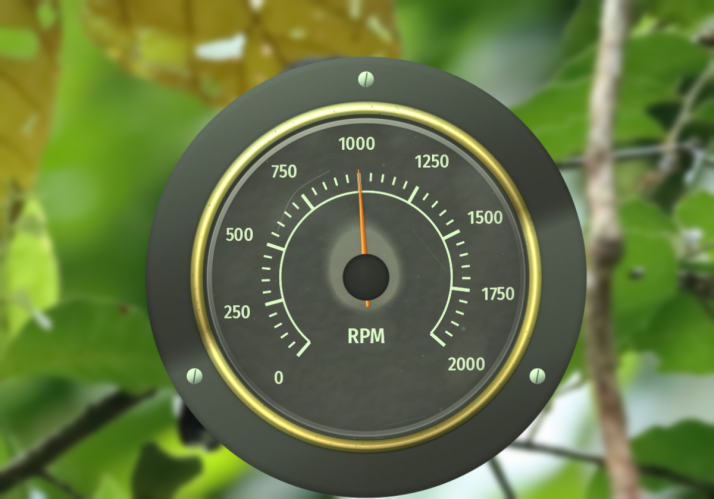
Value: rpm 1000
